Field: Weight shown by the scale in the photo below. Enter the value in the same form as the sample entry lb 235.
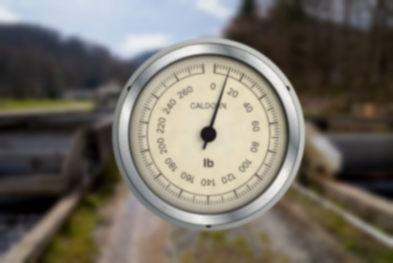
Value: lb 10
